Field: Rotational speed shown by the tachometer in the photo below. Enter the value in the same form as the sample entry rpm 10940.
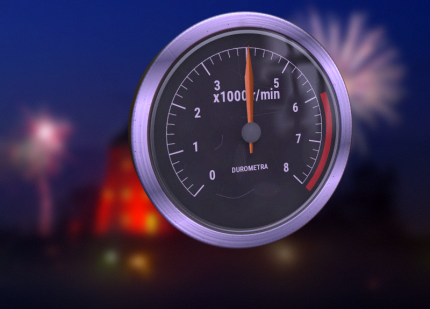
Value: rpm 4000
